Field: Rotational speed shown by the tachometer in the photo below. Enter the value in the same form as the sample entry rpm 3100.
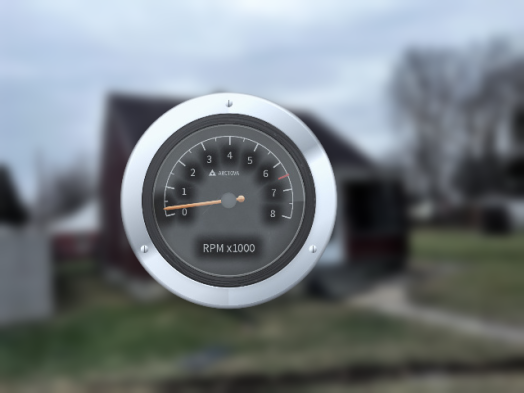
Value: rpm 250
